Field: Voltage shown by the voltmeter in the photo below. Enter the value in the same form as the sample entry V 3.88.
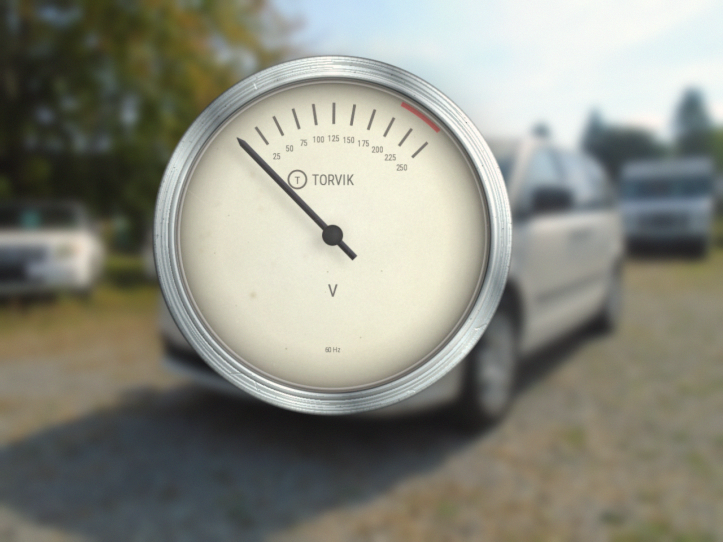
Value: V 0
